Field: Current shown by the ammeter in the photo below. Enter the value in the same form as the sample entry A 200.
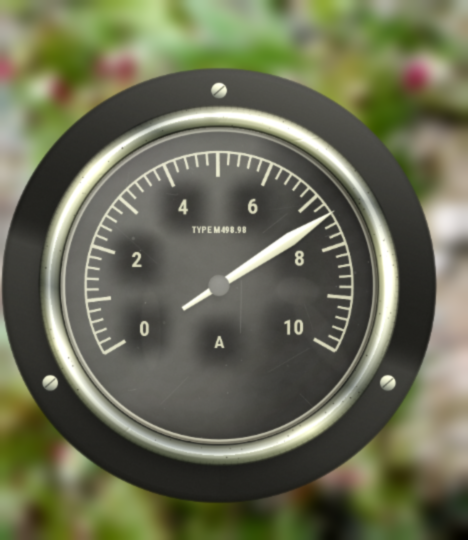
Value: A 7.4
